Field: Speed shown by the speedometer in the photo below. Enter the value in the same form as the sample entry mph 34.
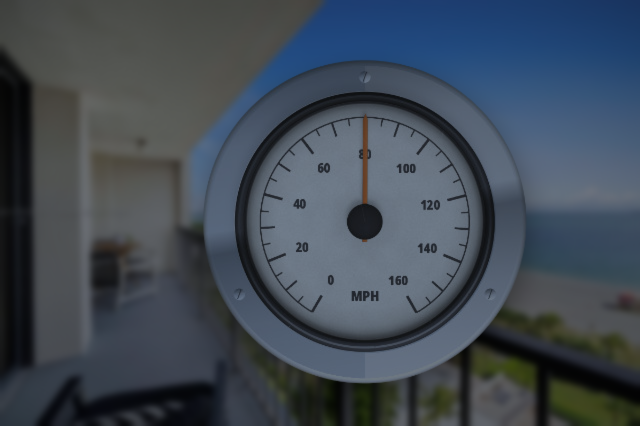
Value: mph 80
